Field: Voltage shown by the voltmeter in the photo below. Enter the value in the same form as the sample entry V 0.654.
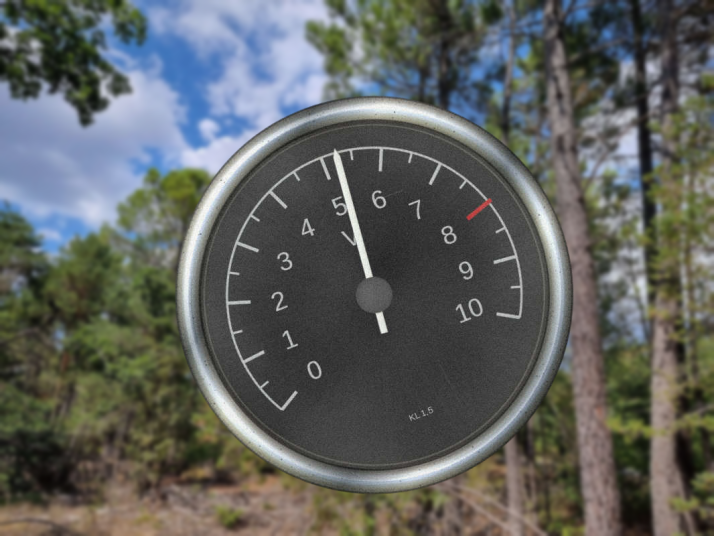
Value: V 5.25
